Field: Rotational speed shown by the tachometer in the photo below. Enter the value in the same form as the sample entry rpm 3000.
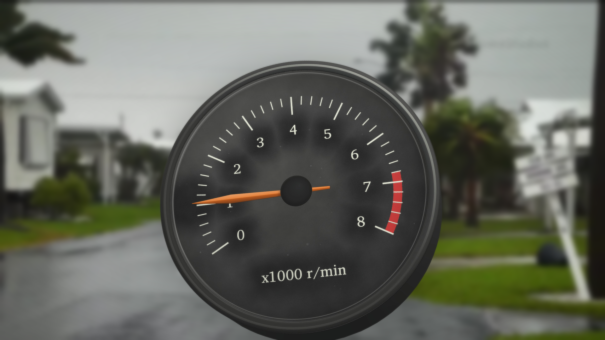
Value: rpm 1000
